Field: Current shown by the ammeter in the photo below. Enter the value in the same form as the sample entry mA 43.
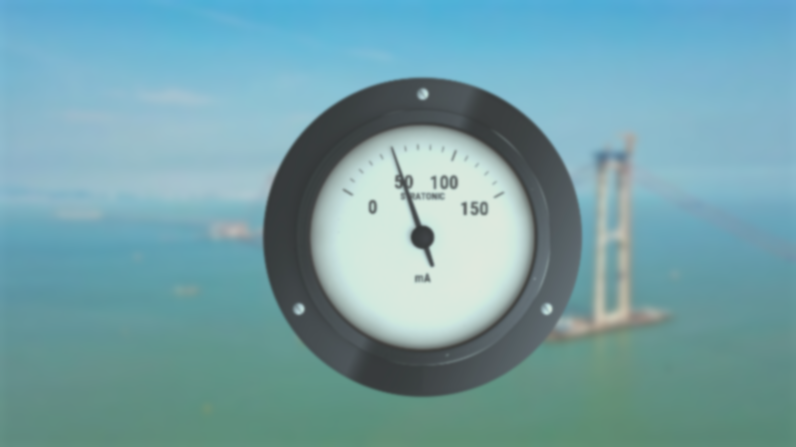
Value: mA 50
